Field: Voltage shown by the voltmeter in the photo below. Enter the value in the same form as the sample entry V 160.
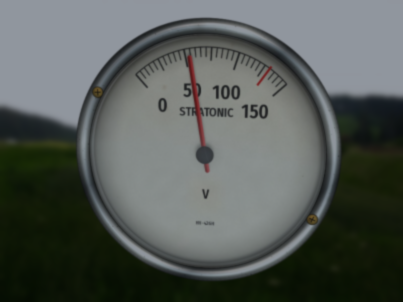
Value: V 55
